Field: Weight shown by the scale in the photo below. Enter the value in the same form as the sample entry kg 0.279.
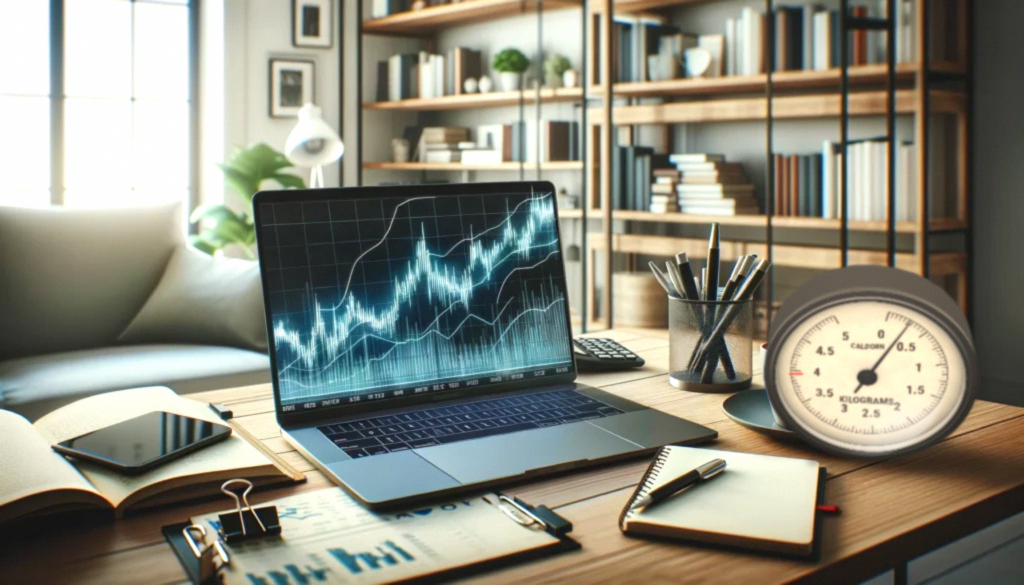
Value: kg 0.25
